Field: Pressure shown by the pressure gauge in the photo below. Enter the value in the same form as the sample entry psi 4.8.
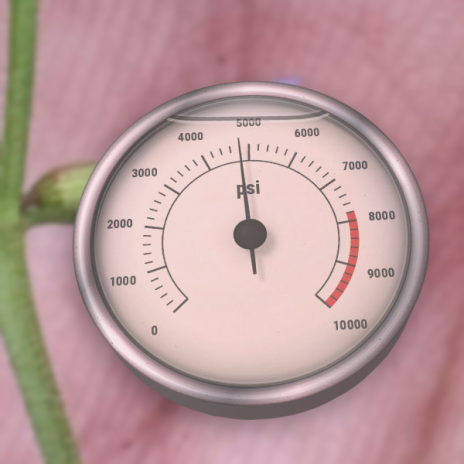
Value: psi 4800
